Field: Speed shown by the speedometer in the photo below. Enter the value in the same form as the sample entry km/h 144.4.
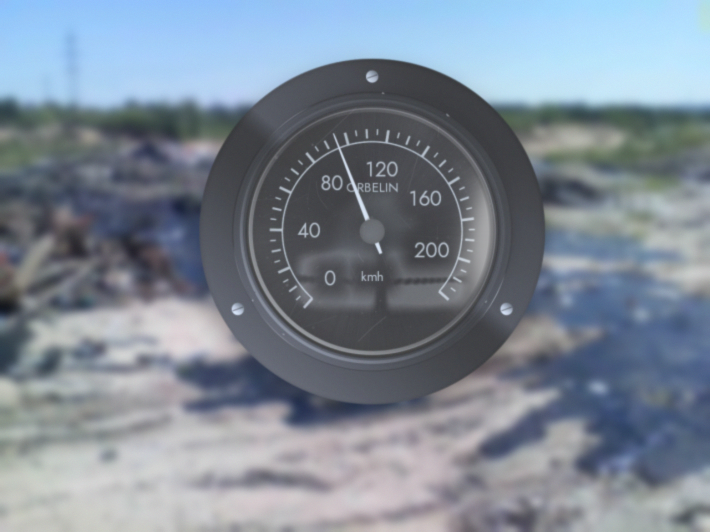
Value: km/h 95
